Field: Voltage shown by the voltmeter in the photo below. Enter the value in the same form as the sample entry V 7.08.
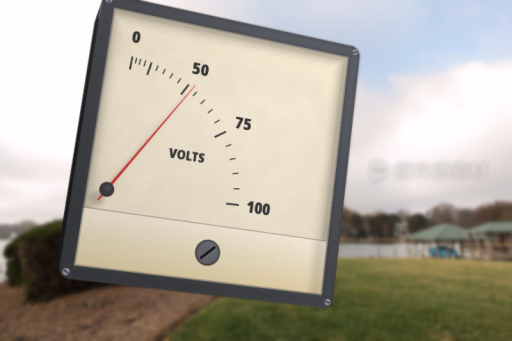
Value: V 52.5
